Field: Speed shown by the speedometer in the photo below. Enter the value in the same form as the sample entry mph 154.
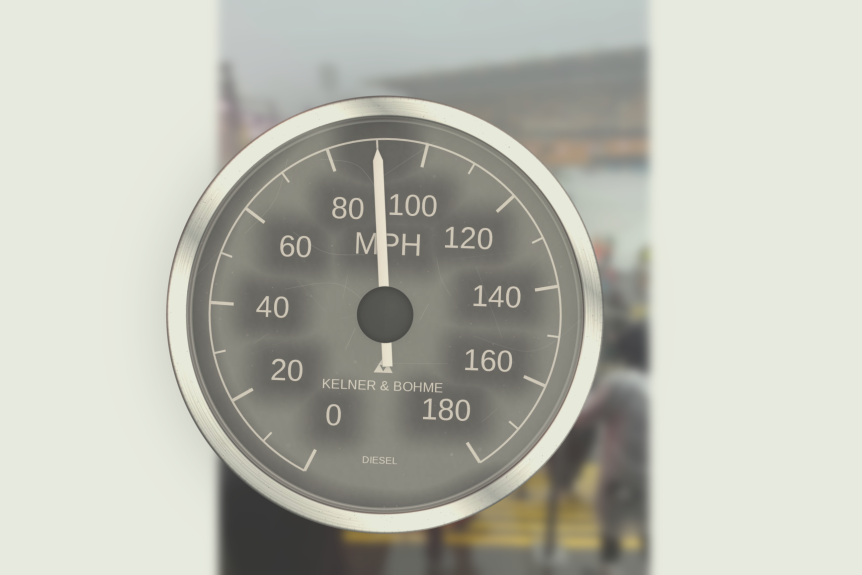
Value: mph 90
